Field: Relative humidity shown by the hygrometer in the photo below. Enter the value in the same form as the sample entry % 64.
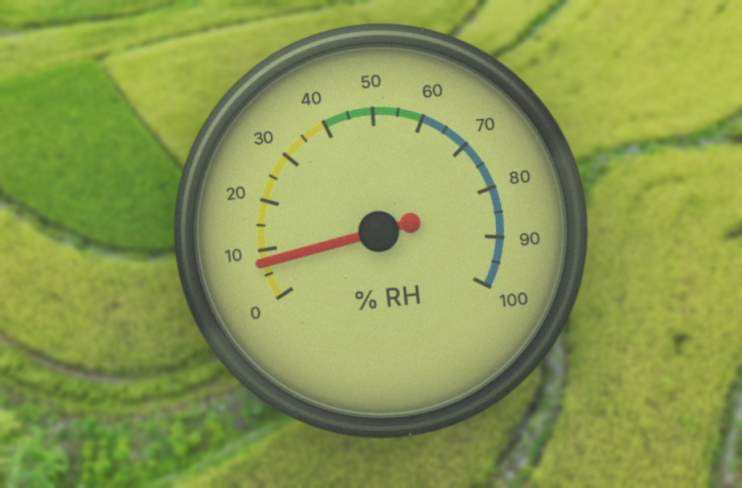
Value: % 7.5
